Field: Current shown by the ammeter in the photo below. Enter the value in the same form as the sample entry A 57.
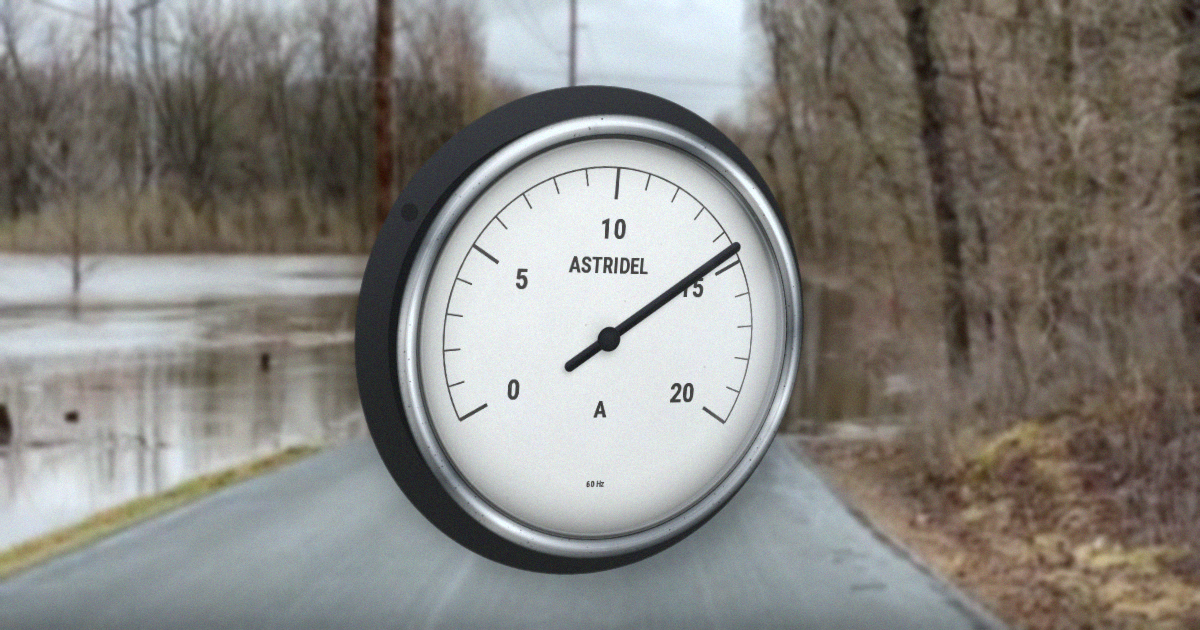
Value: A 14.5
